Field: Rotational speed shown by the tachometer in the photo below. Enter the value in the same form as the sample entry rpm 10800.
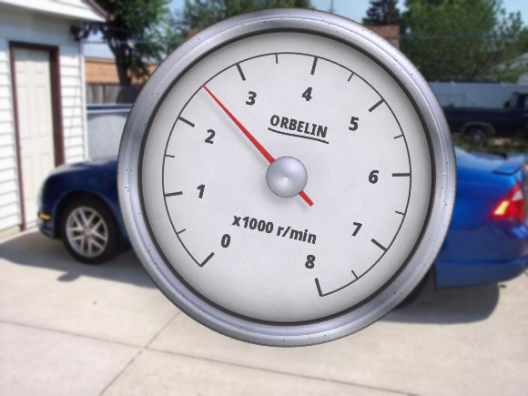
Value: rpm 2500
